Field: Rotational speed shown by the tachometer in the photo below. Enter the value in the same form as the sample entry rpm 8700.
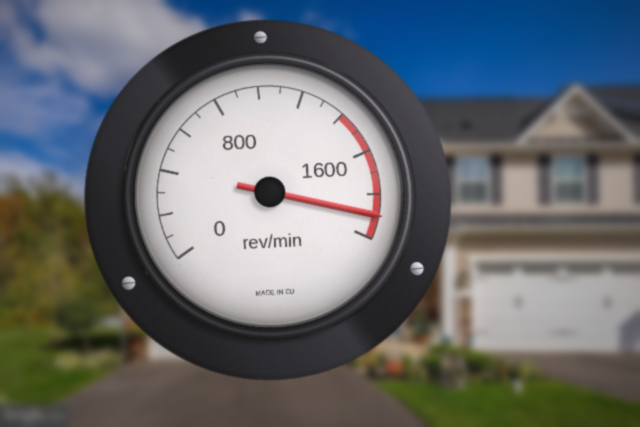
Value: rpm 1900
